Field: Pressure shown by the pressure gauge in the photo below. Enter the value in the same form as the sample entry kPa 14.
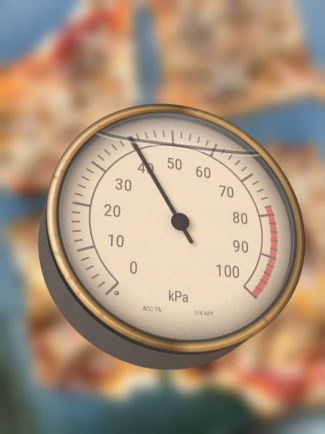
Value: kPa 40
